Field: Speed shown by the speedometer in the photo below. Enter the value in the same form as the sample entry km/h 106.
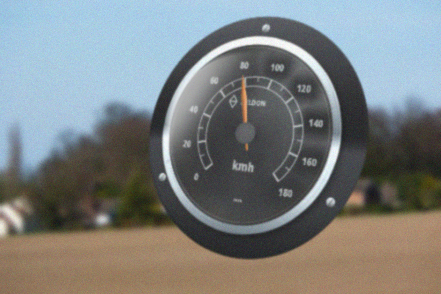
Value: km/h 80
